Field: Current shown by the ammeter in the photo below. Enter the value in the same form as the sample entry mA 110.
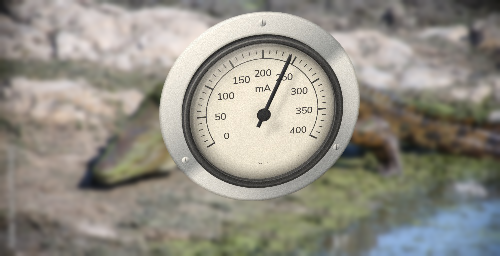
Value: mA 240
